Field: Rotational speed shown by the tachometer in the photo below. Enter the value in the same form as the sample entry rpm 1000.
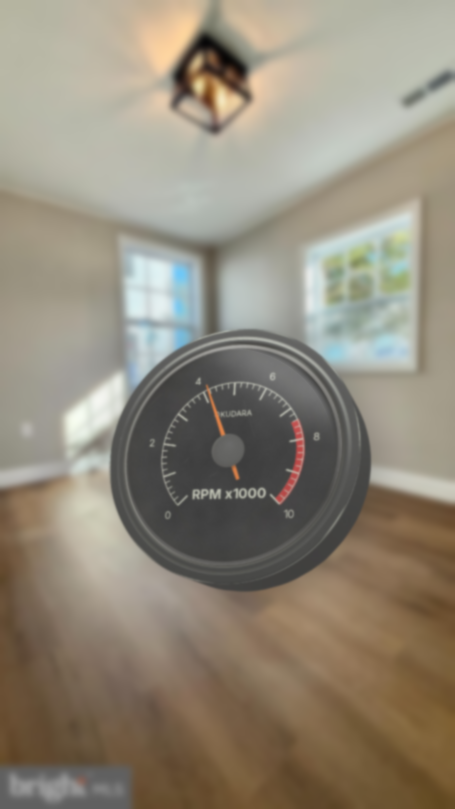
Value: rpm 4200
